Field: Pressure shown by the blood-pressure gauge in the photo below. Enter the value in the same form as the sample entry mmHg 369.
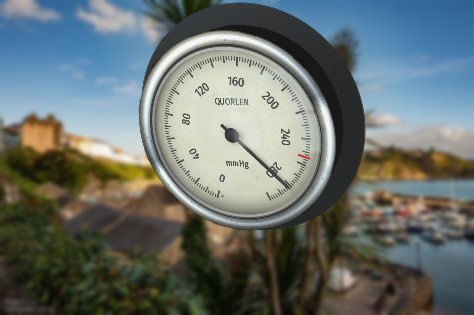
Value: mmHg 280
